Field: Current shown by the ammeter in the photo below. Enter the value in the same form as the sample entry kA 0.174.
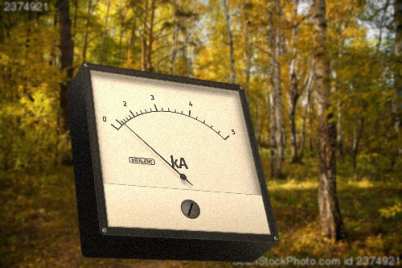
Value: kA 1
